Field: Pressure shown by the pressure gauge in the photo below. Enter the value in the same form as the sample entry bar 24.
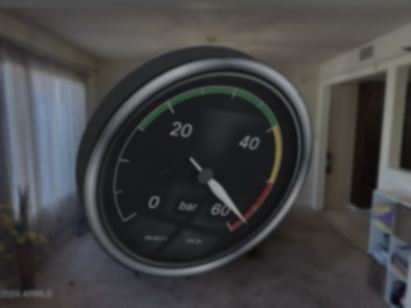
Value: bar 57.5
